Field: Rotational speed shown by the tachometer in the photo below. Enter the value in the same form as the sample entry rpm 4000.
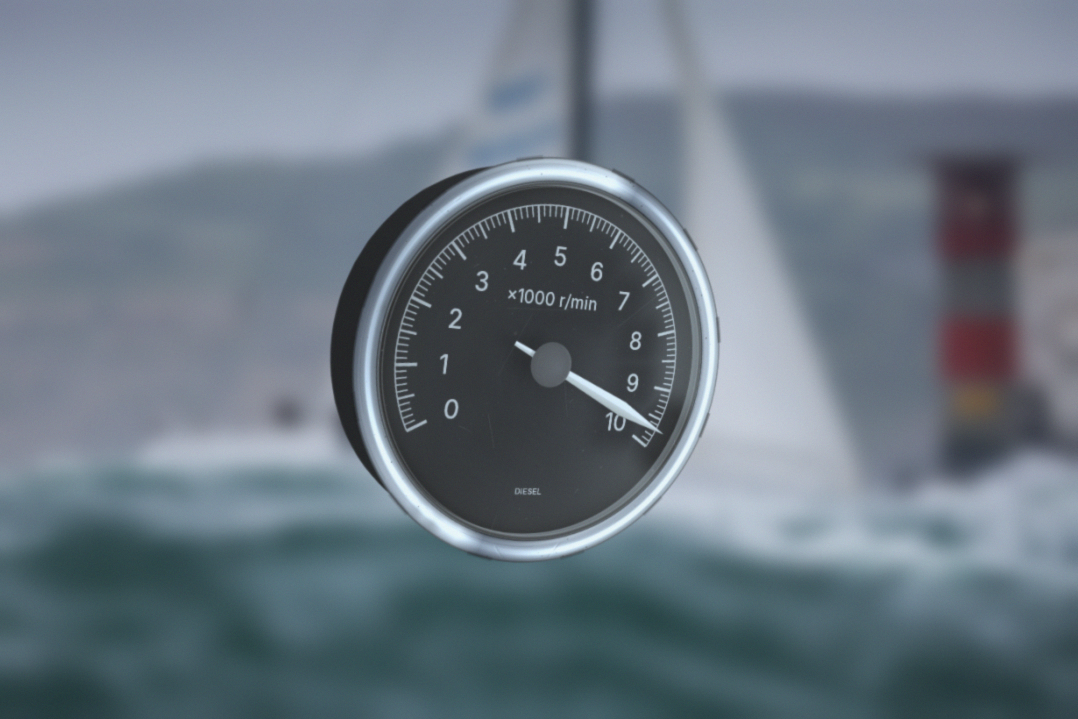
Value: rpm 9700
